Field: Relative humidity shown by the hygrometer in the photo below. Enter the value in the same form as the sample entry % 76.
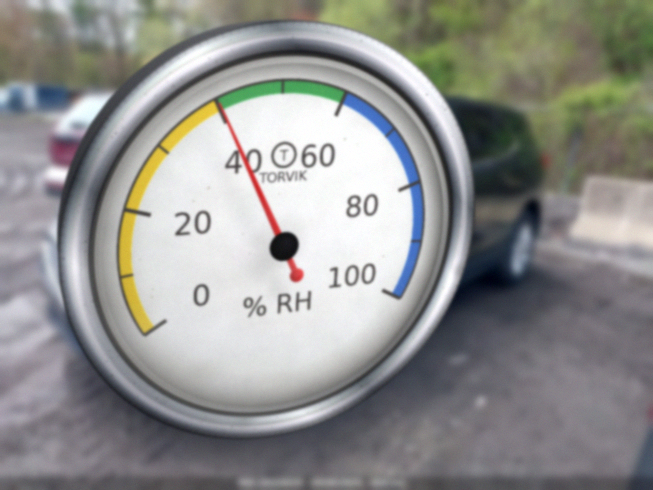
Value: % 40
